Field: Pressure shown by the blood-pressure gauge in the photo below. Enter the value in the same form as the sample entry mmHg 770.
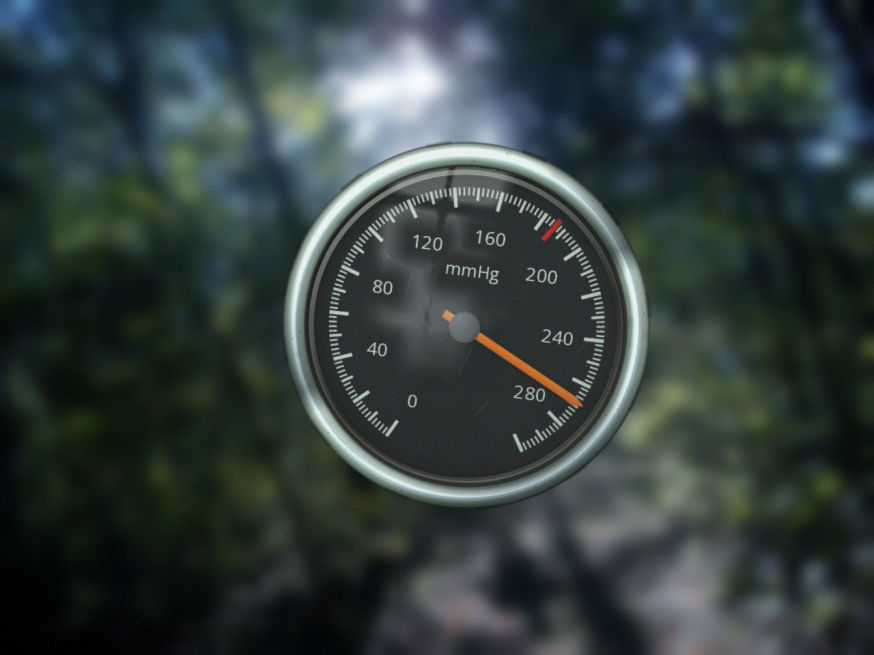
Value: mmHg 268
